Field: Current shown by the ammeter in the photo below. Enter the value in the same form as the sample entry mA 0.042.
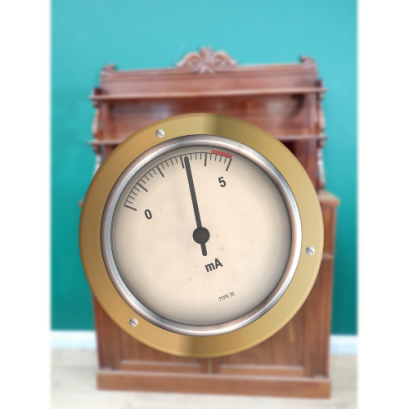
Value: mA 3.2
